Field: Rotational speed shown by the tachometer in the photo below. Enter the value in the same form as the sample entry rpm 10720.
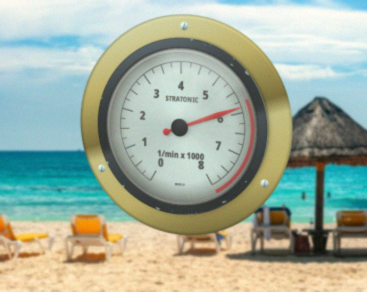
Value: rpm 5875
